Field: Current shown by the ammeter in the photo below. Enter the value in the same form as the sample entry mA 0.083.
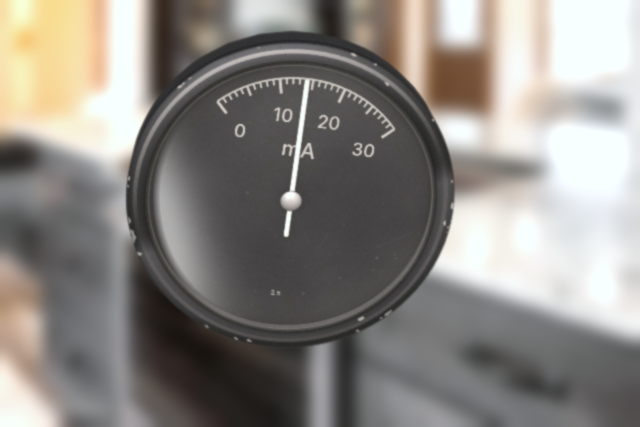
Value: mA 14
